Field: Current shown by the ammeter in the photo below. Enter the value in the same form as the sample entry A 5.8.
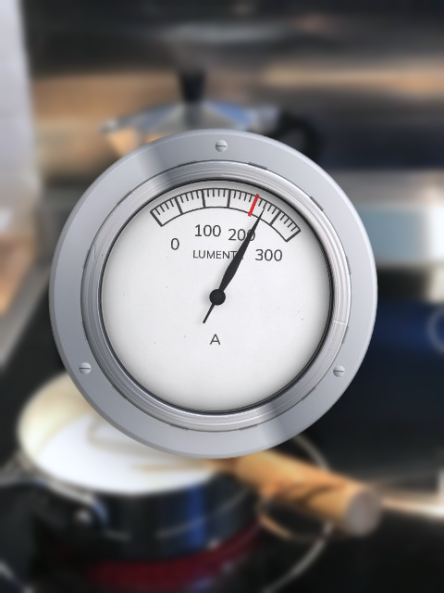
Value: A 220
